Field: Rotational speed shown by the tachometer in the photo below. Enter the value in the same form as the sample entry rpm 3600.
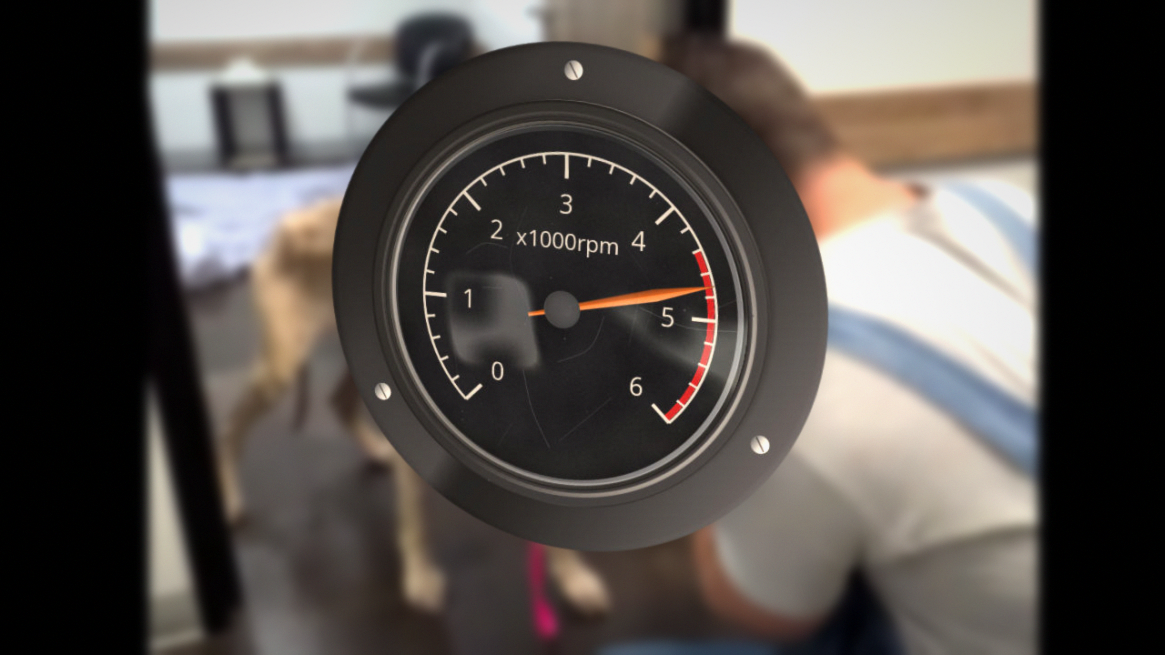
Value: rpm 4700
